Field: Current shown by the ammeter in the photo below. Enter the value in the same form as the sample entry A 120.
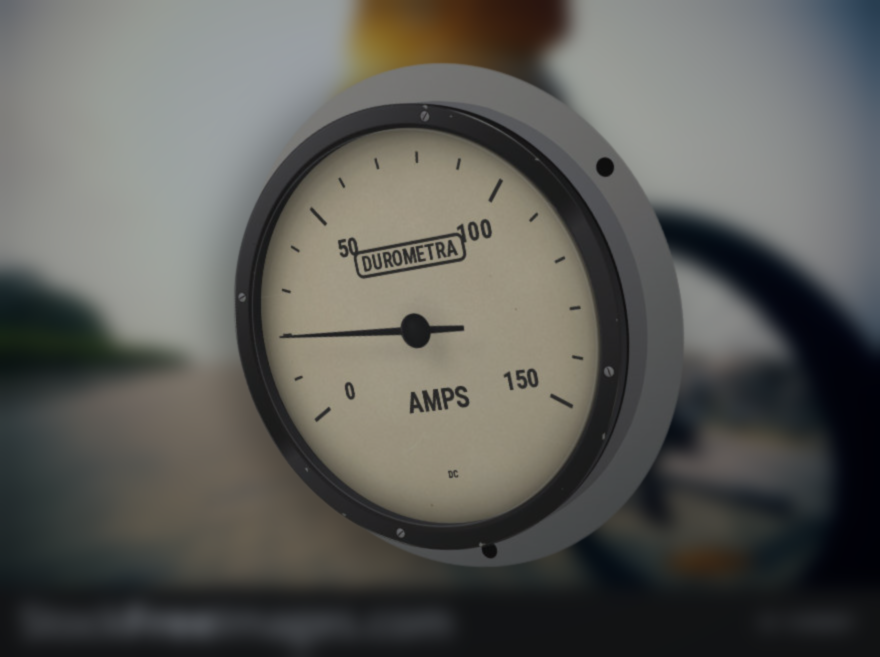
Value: A 20
